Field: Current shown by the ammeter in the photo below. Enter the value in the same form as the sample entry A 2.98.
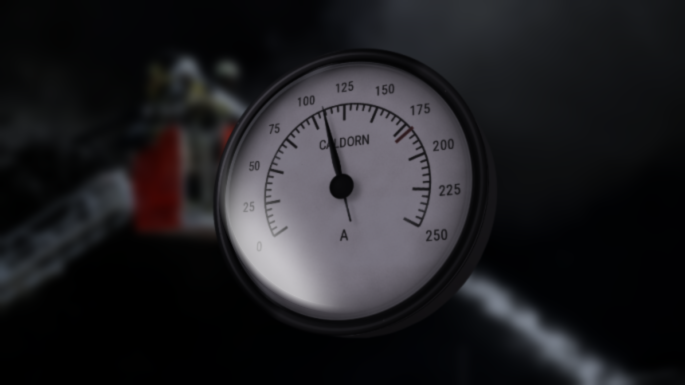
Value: A 110
